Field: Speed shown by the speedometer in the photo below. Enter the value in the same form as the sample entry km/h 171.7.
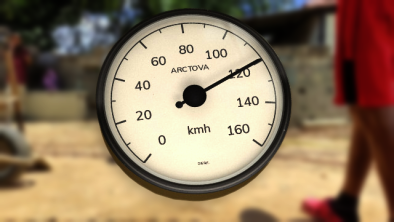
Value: km/h 120
